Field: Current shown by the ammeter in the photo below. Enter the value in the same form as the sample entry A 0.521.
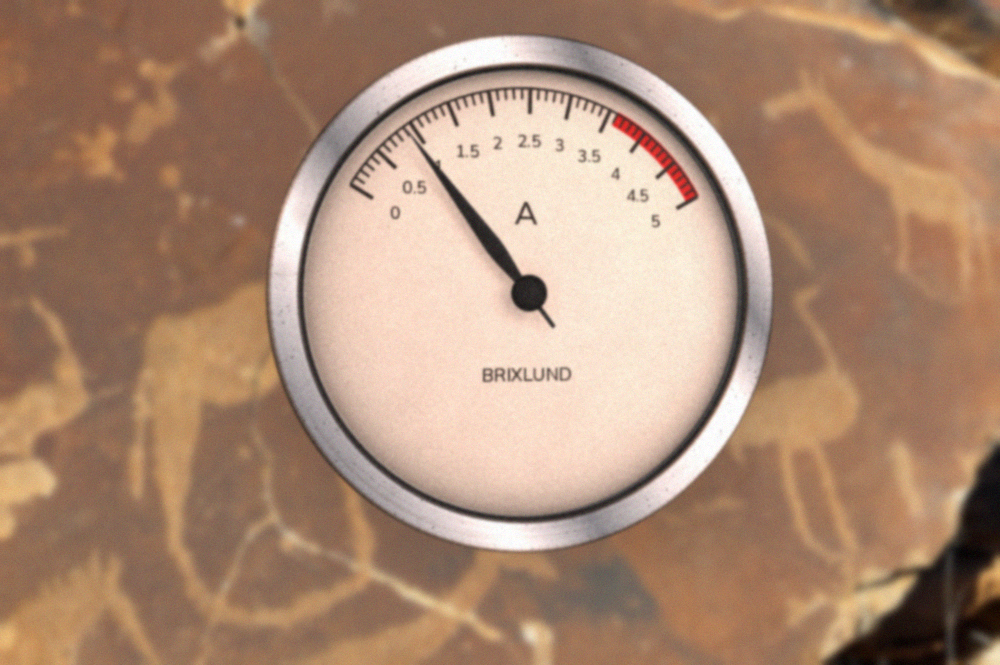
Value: A 0.9
